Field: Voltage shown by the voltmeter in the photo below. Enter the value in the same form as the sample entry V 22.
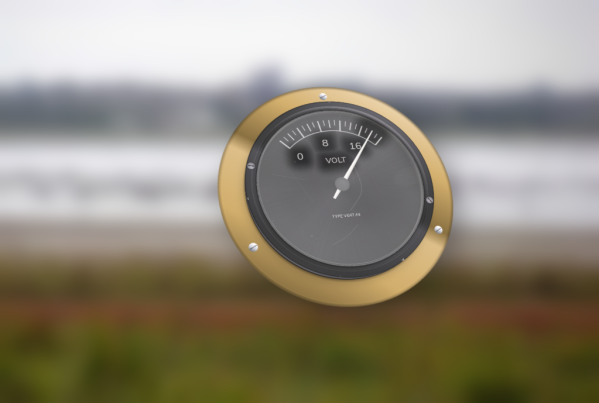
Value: V 18
